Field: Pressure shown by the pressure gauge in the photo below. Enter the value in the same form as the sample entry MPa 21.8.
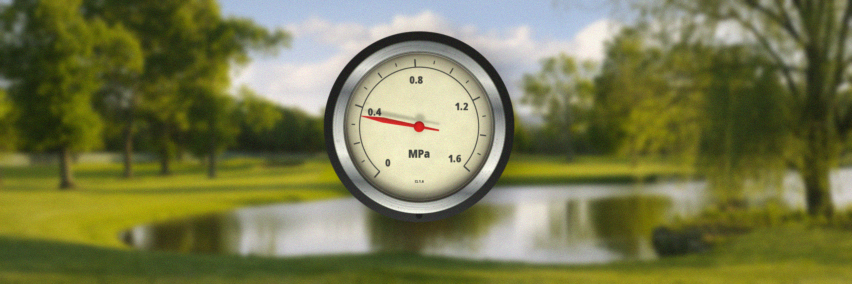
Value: MPa 0.35
